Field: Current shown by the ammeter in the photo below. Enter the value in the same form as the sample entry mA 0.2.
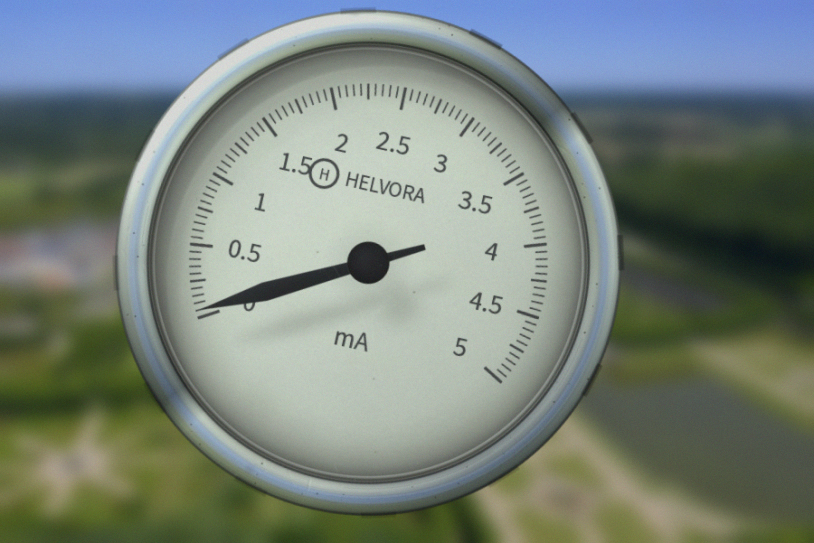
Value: mA 0.05
